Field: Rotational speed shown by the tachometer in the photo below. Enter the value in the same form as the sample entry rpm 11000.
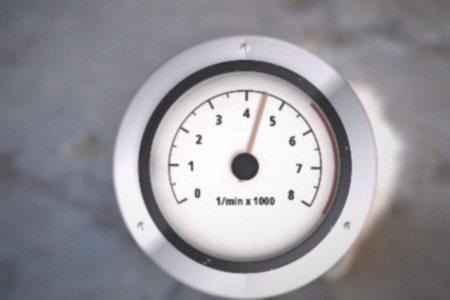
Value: rpm 4500
